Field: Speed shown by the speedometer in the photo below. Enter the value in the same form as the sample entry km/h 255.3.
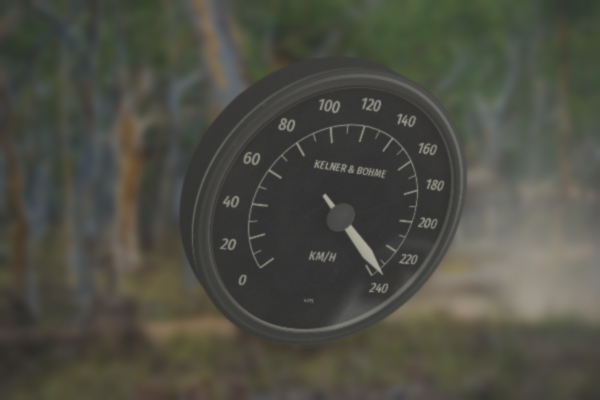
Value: km/h 235
